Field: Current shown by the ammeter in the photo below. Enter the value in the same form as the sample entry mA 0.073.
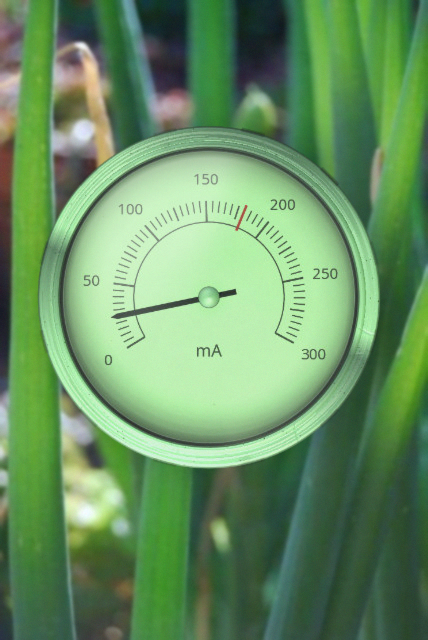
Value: mA 25
